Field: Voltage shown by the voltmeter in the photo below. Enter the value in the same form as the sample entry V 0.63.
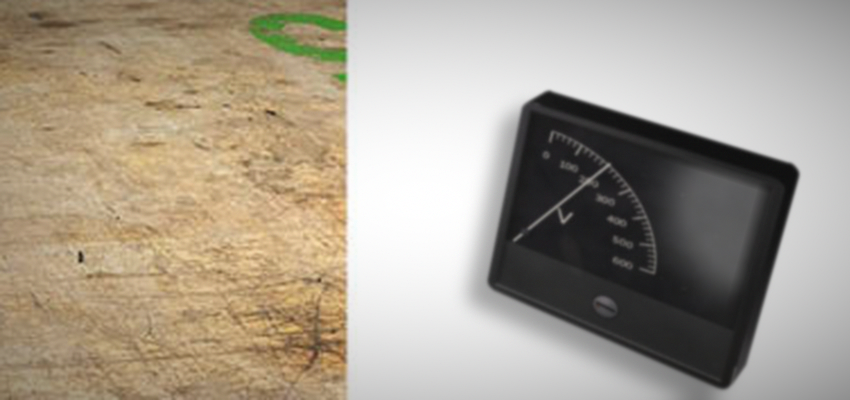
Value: V 200
